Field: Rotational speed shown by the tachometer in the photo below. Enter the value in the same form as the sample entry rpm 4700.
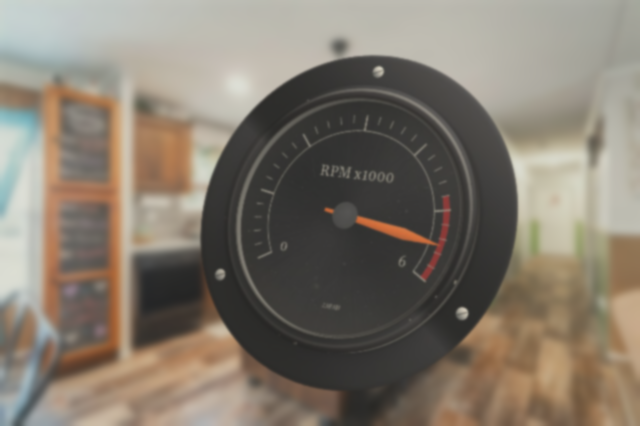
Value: rpm 5500
